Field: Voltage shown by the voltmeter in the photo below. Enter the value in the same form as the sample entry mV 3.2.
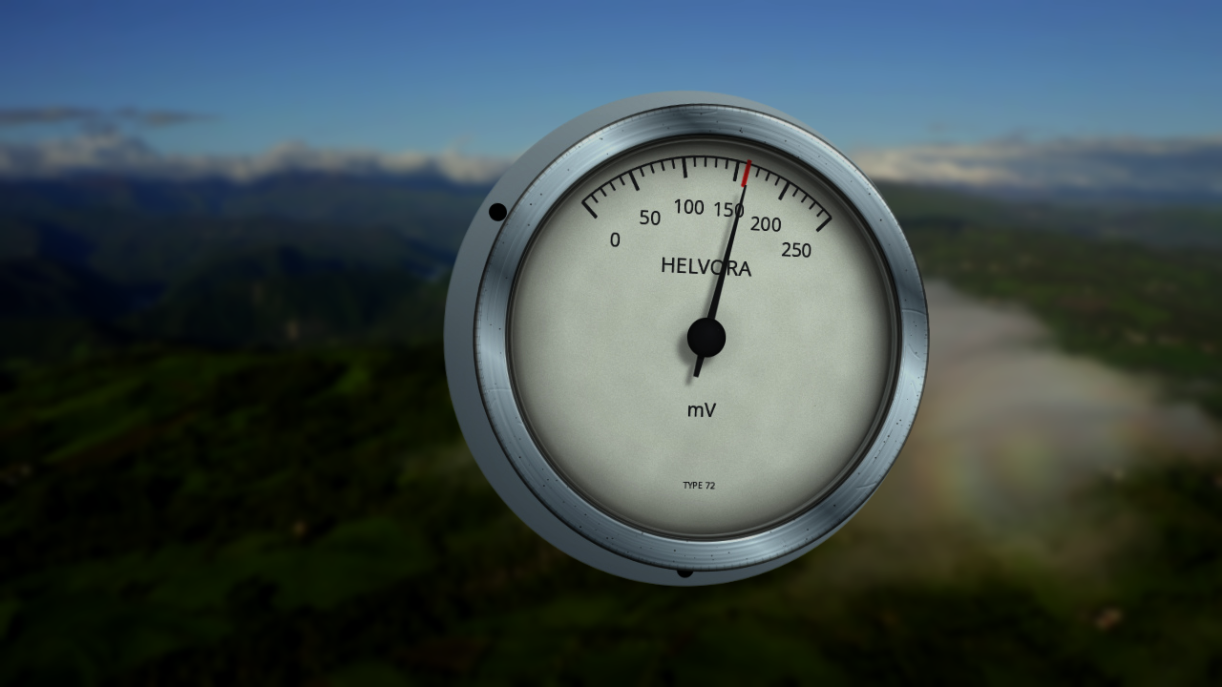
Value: mV 160
